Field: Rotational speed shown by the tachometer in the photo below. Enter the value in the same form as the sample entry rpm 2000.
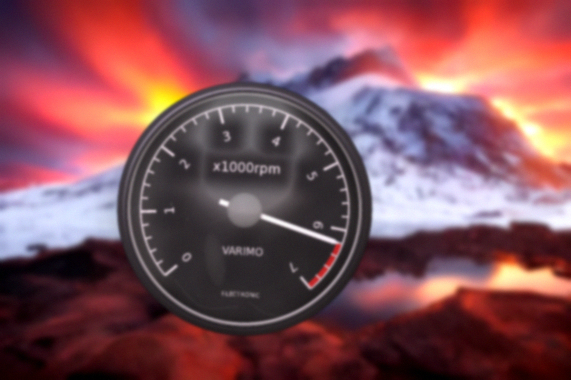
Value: rpm 6200
